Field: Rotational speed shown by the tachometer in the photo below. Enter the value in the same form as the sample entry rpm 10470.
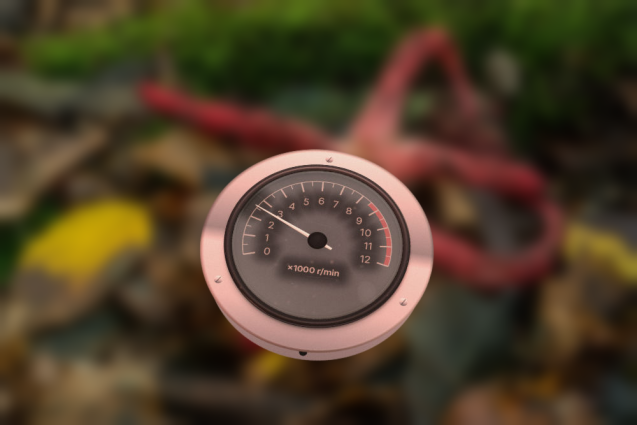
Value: rpm 2500
